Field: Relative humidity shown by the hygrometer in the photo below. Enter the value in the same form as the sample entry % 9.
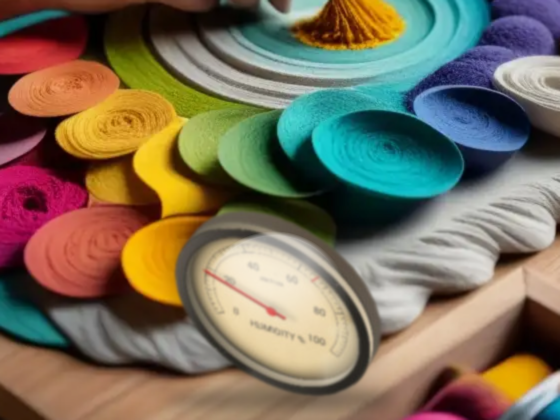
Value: % 20
